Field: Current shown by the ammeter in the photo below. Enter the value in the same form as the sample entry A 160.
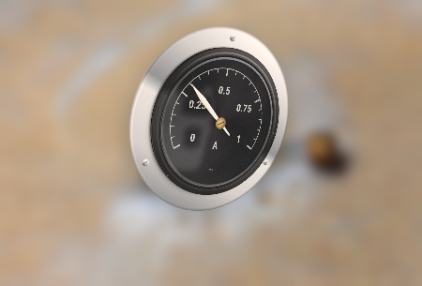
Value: A 0.3
